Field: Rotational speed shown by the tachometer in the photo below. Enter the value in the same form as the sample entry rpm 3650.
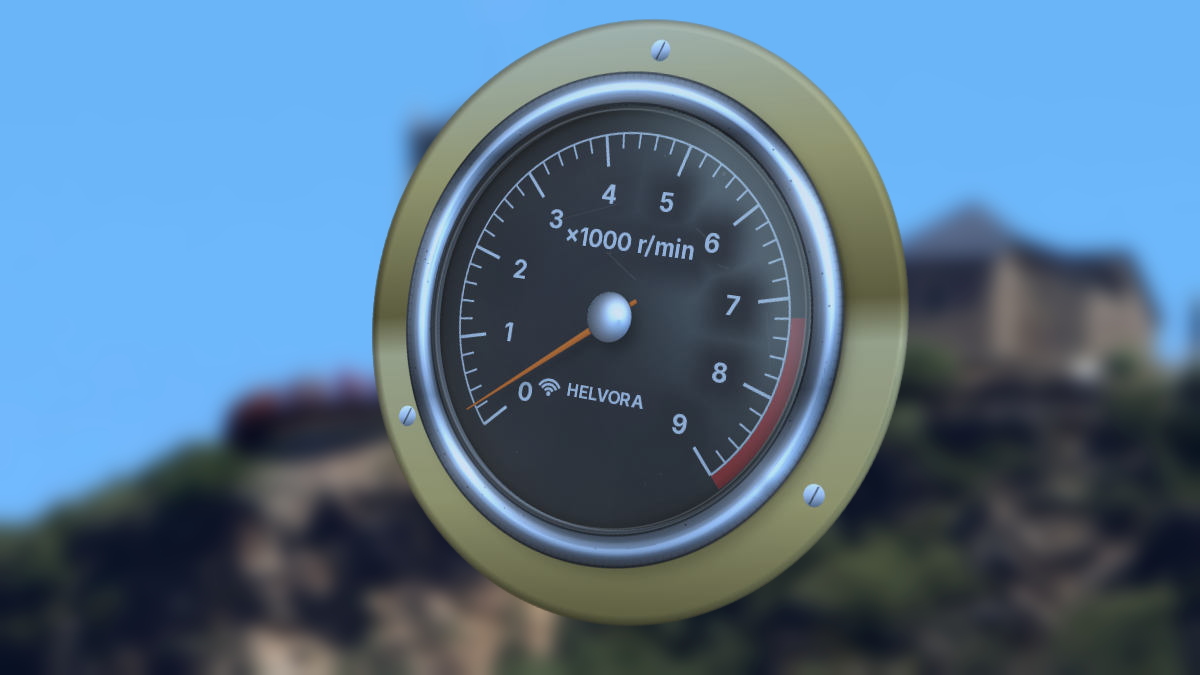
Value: rpm 200
